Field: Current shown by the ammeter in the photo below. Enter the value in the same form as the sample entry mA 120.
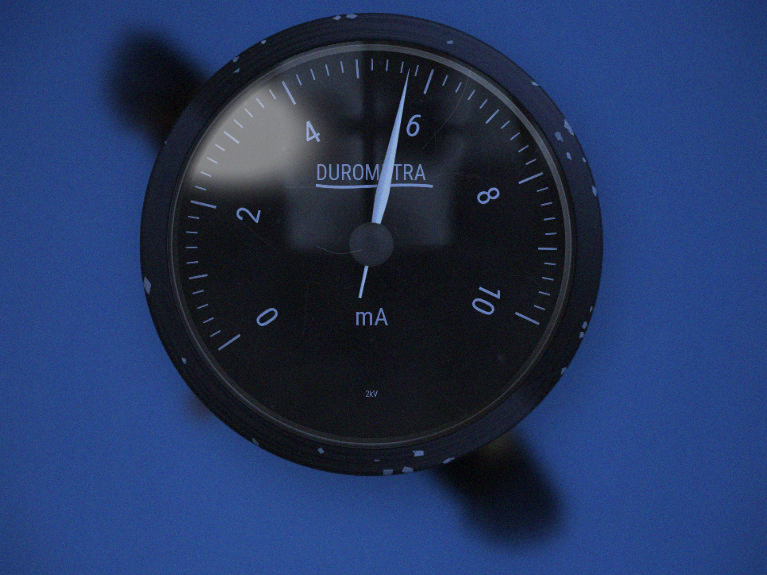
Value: mA 5.7
